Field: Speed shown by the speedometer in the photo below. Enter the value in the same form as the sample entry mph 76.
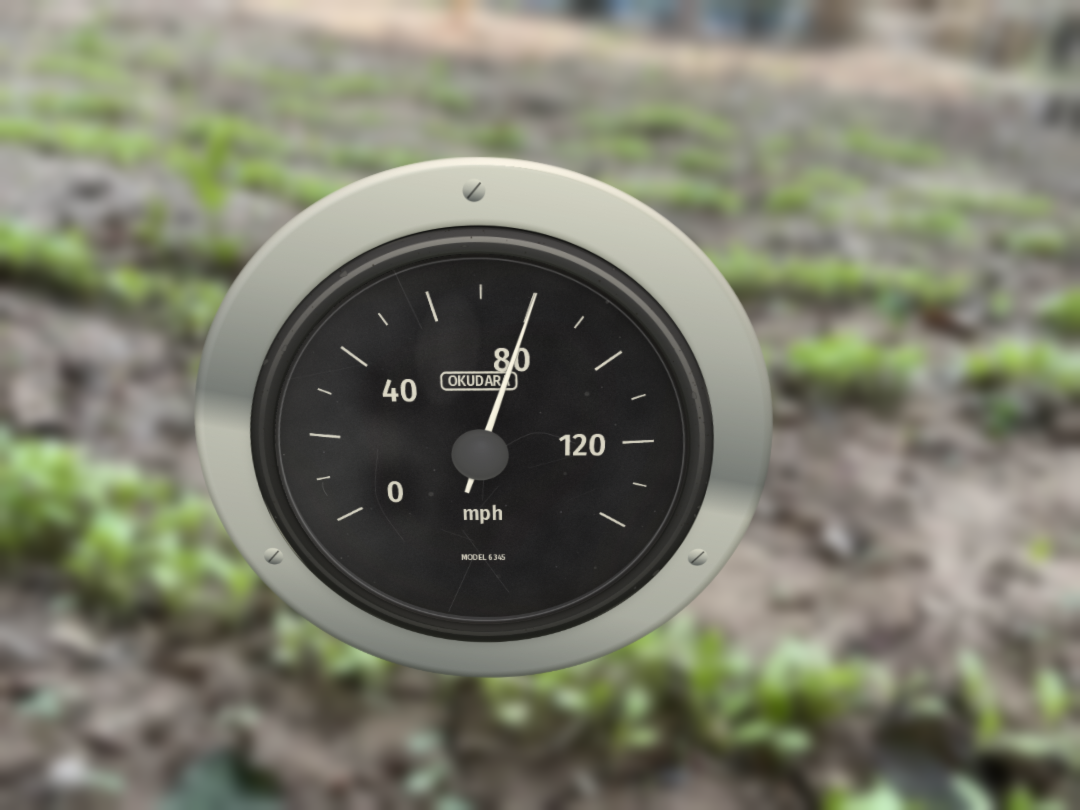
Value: mph 80
